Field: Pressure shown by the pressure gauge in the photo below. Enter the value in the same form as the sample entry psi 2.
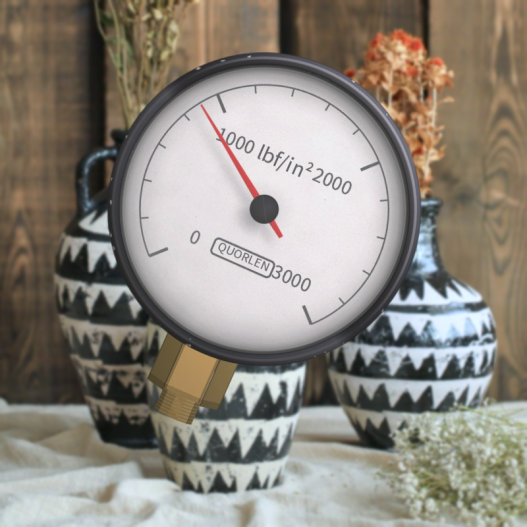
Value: psi 900
